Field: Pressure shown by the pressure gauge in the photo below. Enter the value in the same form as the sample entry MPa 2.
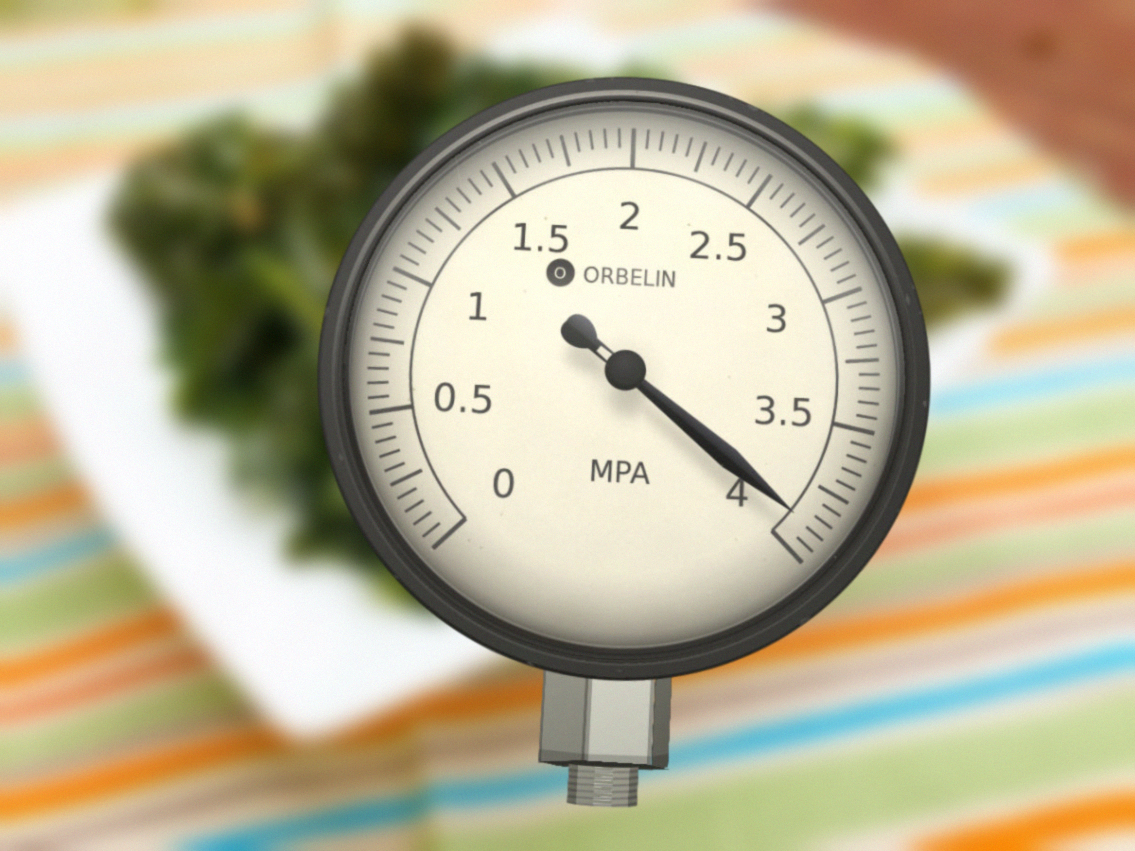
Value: MPa 3.9
